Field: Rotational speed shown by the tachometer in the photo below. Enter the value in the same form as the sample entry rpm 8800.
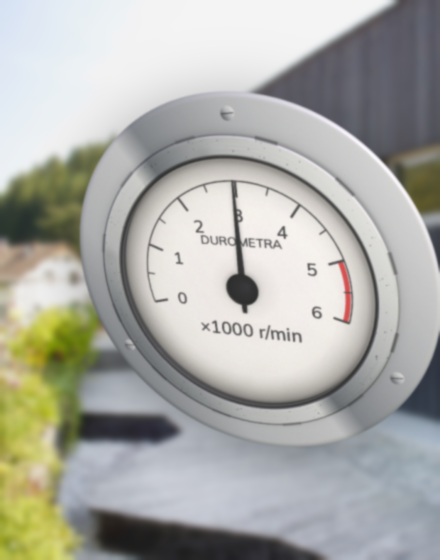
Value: rpm 3000
